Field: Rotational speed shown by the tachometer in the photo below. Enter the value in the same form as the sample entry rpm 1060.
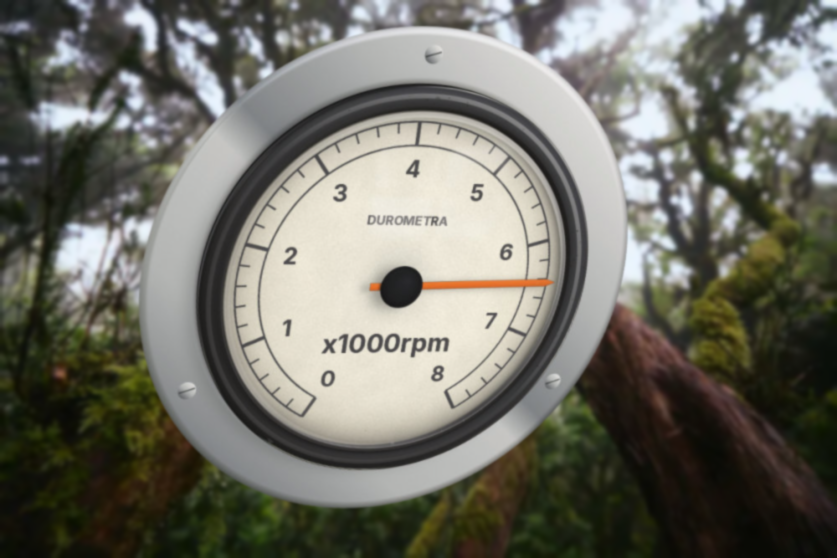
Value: rpm 6400
